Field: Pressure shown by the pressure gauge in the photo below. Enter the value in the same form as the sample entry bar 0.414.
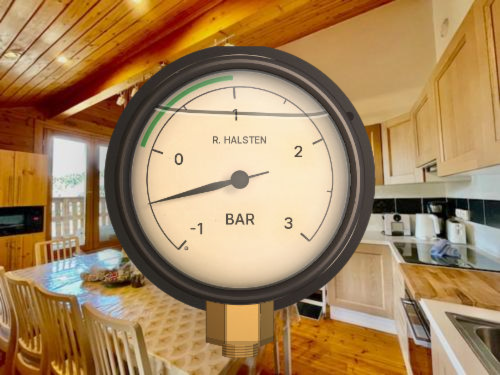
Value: bar -0.5
